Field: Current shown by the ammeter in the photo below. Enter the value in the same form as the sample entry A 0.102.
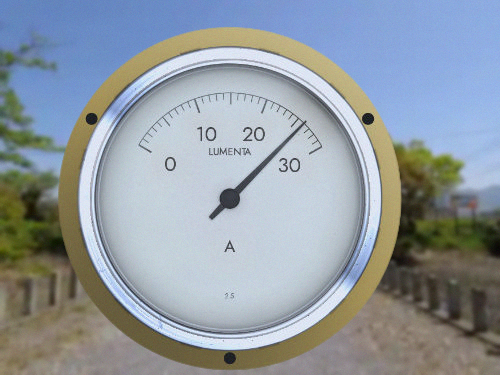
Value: A 26
